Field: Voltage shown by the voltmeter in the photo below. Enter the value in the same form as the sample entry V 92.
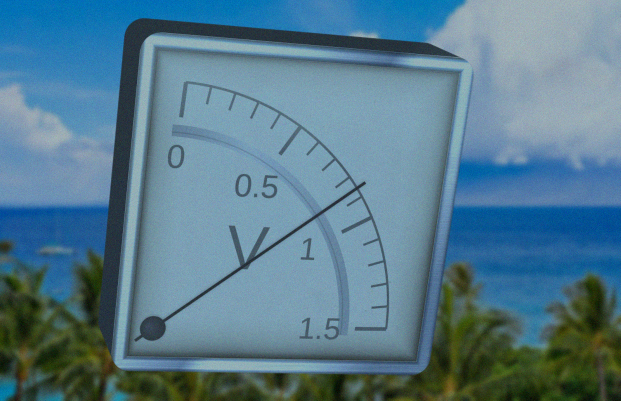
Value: V 0.85
